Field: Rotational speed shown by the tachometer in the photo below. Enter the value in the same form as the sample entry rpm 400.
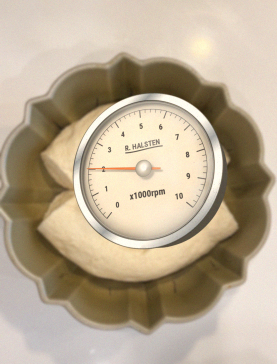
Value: rpm 2000
